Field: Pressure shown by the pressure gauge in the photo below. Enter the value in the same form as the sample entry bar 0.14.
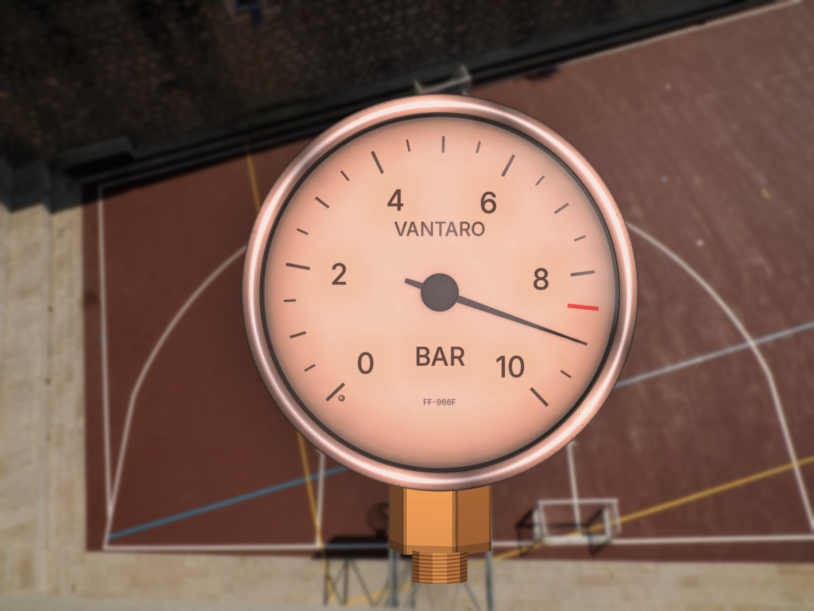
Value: bar 9
